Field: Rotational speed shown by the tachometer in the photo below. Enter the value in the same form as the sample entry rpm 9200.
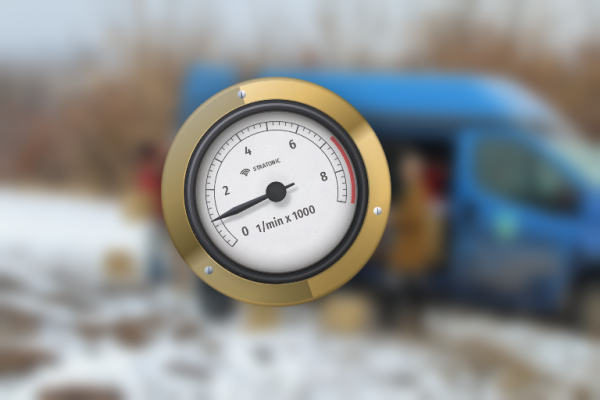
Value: rpm 1000
